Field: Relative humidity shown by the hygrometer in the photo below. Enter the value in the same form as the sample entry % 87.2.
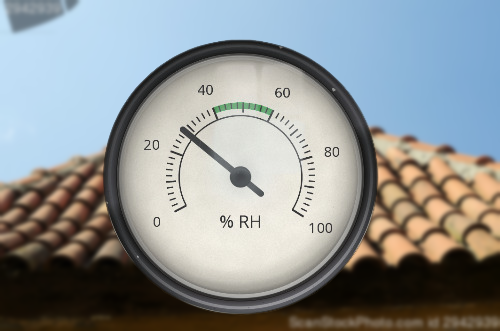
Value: % 28
